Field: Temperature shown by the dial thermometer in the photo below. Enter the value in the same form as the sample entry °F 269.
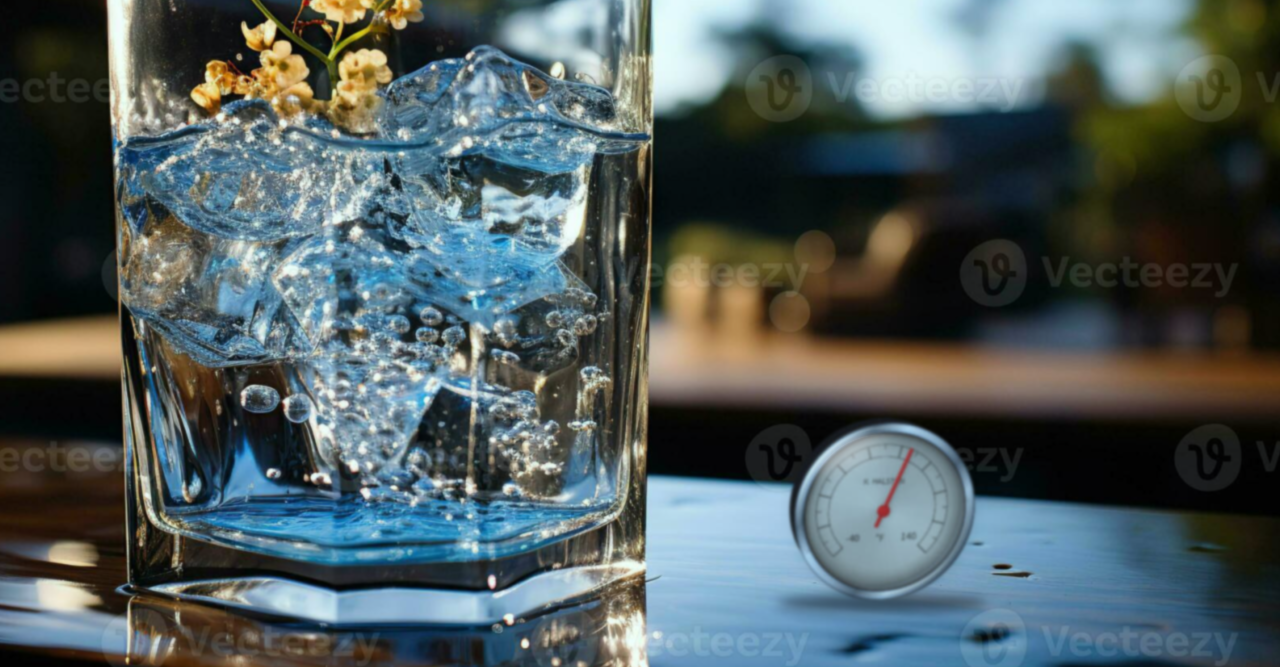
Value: °F 65
